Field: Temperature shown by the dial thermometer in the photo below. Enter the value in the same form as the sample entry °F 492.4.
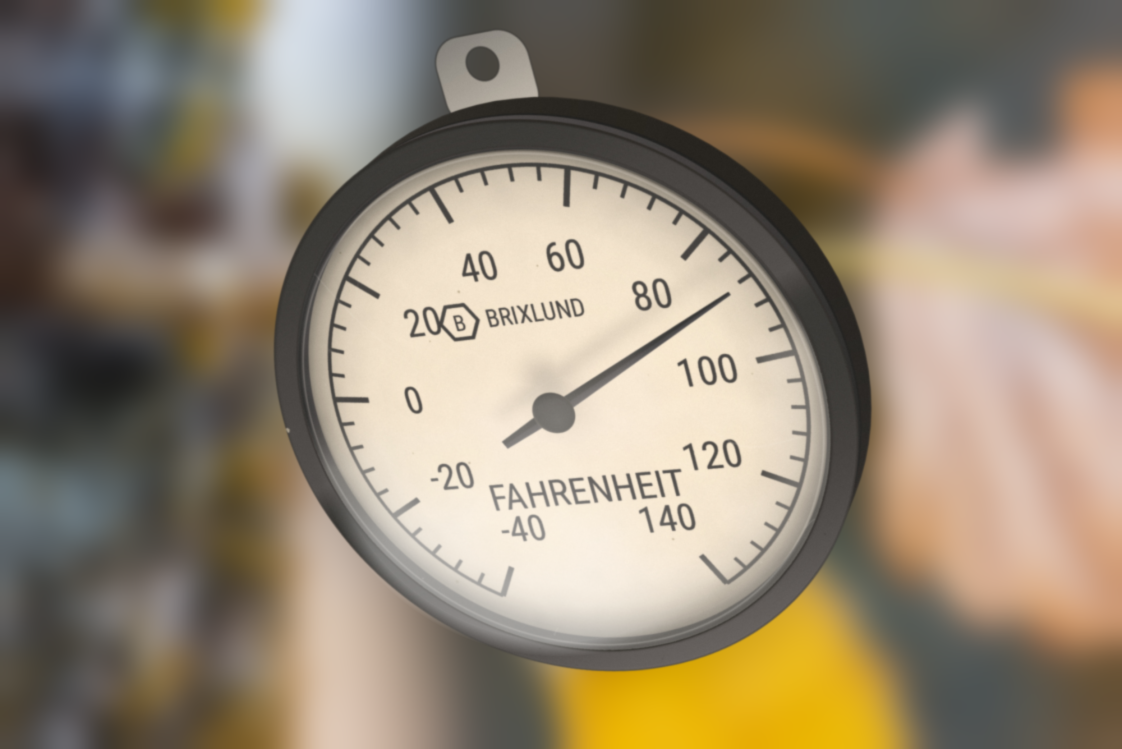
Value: °F 88
